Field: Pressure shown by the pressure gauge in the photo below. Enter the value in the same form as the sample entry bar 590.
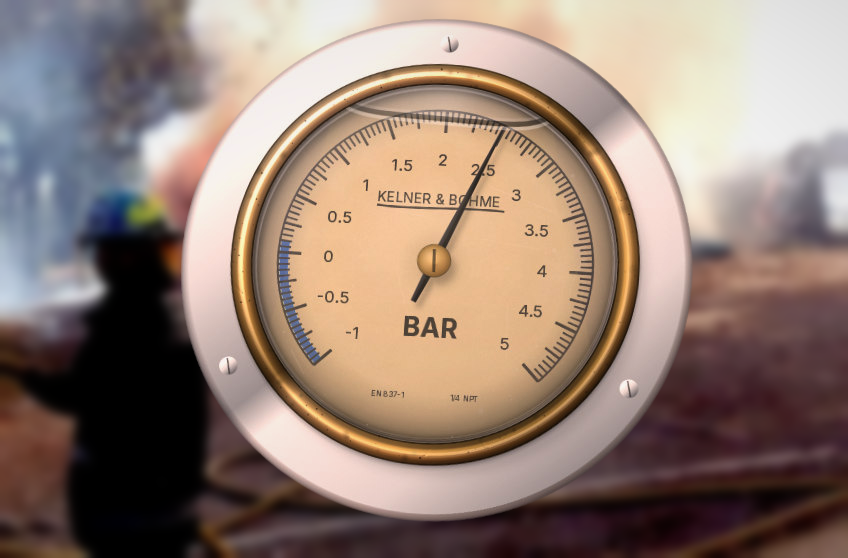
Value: bar 2.5
